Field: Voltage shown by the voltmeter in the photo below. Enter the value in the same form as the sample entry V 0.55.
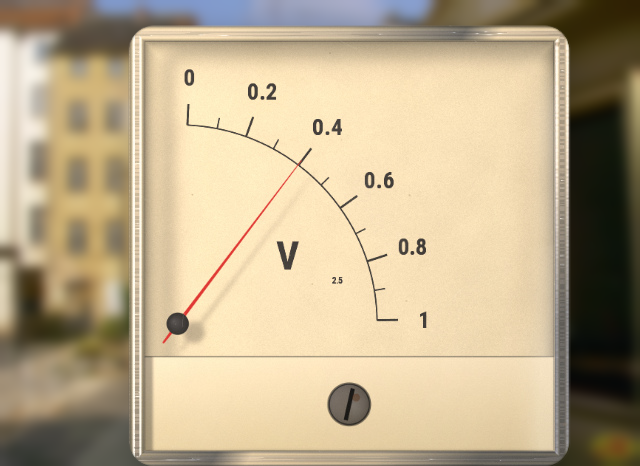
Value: V 0.4
